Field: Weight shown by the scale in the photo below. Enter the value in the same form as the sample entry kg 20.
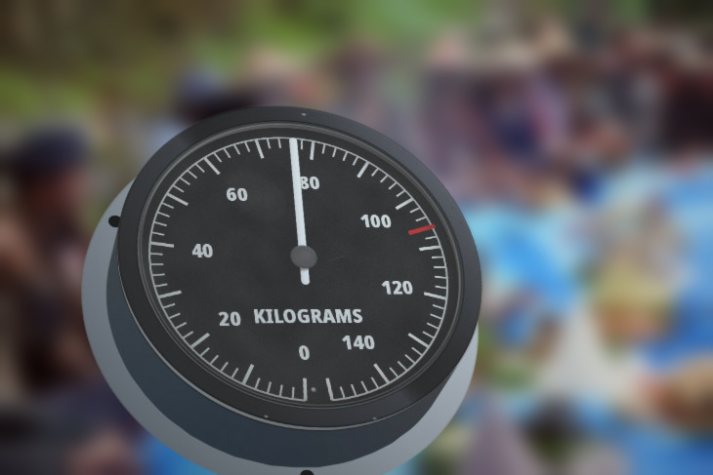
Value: kg 76
